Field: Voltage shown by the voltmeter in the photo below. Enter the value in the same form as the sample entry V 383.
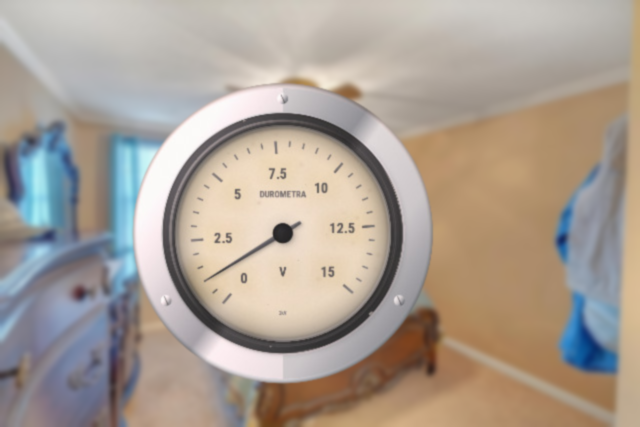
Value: V 1
